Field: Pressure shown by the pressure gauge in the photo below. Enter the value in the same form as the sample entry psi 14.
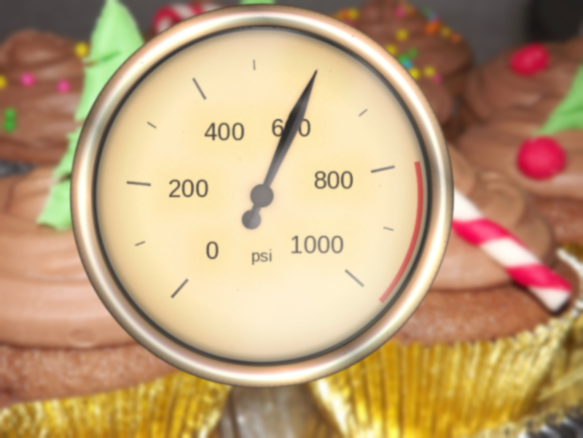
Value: psi 600
